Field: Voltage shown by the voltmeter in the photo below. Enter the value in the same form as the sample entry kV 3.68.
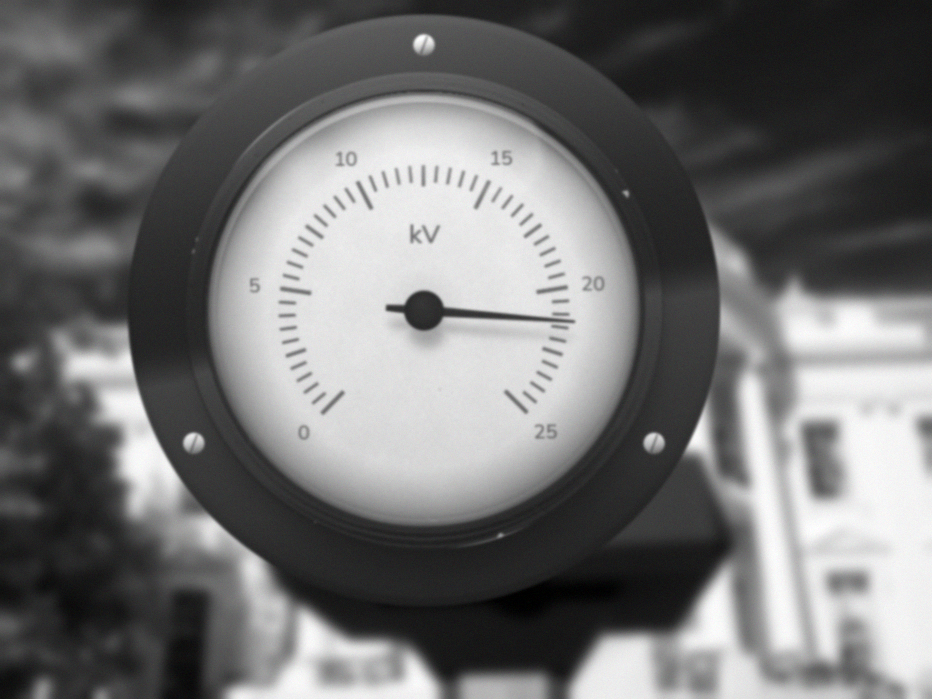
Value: kV 21.25
